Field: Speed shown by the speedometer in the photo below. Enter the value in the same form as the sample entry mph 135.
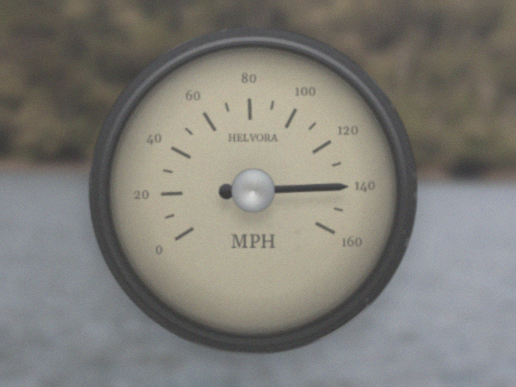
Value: mph 140
